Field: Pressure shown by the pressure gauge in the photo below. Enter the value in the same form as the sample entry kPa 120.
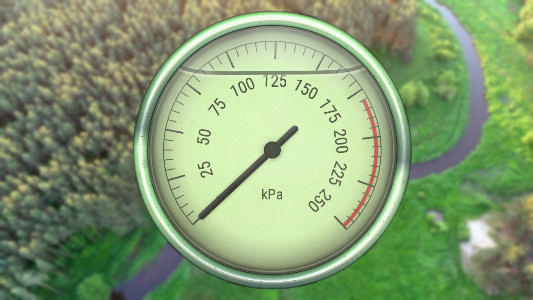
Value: kPa 0
